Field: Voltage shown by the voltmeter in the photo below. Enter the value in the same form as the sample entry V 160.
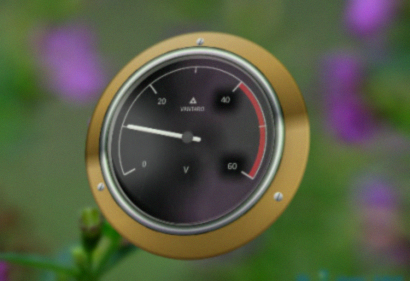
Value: V 10
